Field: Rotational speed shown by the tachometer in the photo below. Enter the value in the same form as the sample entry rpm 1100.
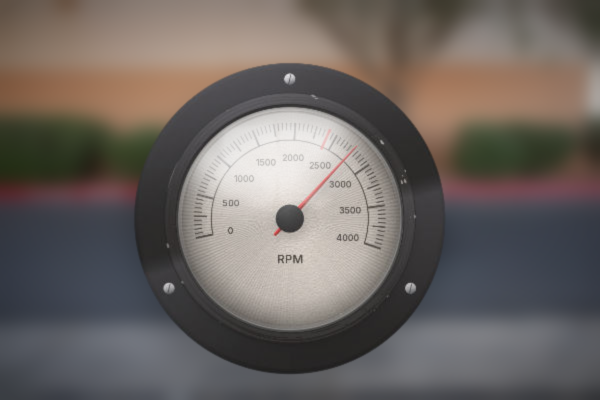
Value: rpm 2750
